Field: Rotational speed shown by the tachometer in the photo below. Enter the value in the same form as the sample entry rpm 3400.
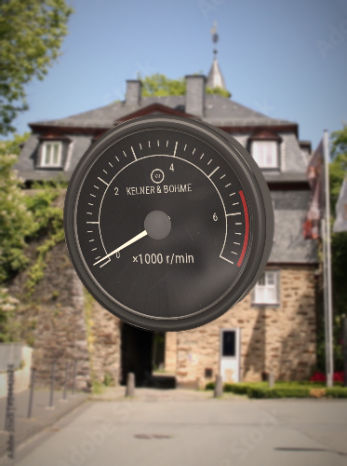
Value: rpm 100
